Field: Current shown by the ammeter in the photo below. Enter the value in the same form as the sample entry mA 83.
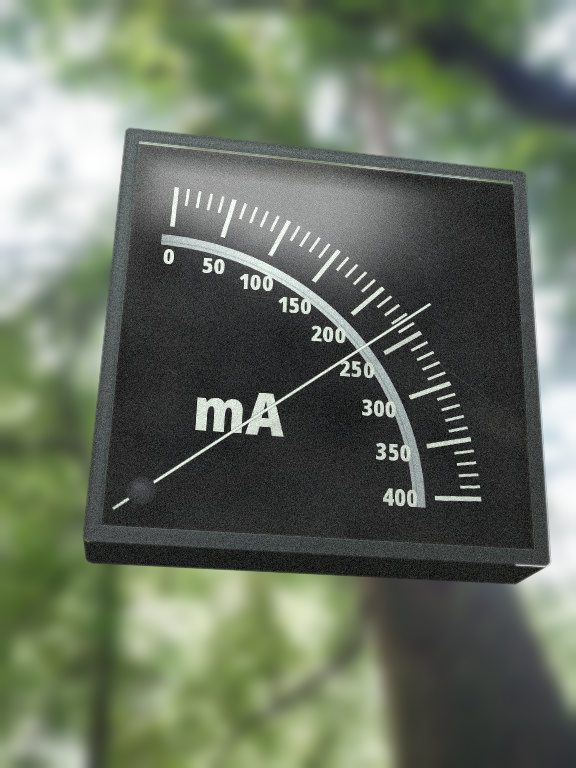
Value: mA 235
